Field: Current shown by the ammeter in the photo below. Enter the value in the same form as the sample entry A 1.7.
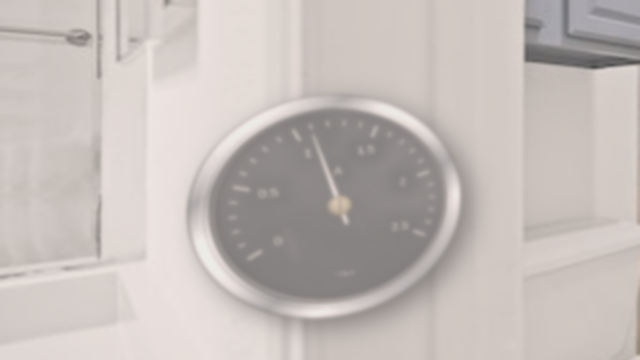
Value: A 1.1
